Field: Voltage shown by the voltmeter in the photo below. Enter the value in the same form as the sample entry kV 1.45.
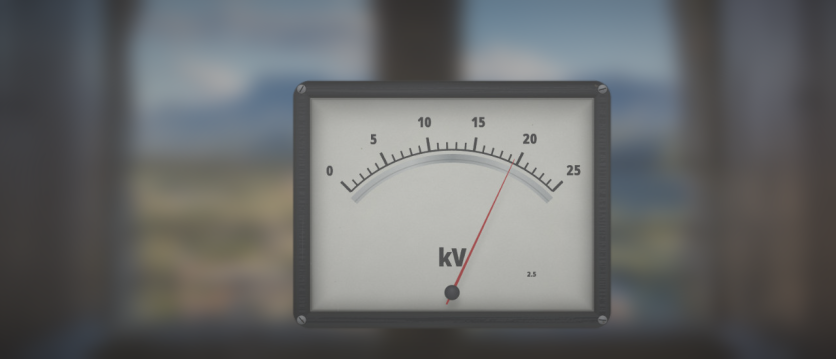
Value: kV 19.5
